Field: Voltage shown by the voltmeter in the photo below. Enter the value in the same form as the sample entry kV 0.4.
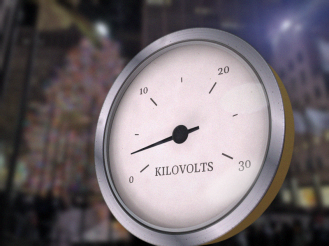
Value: kV 2.5
